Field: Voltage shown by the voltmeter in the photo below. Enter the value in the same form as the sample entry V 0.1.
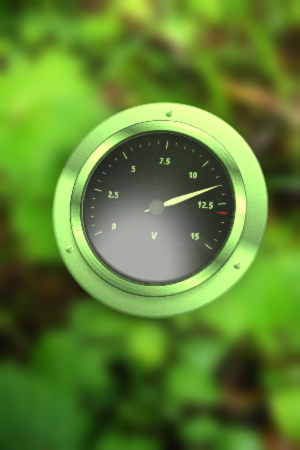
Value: V 11.5
